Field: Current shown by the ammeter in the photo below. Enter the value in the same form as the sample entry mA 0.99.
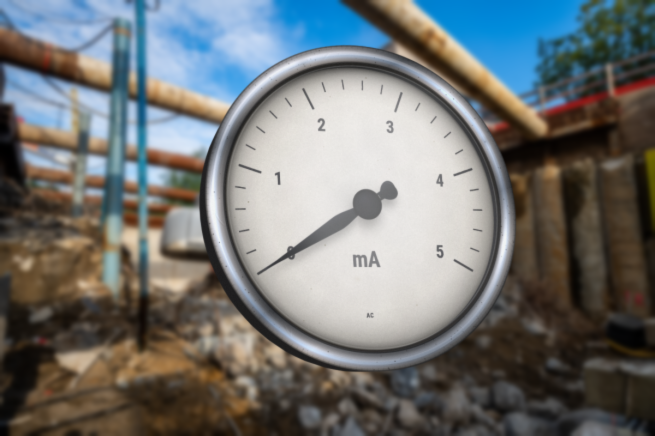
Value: mA 0
